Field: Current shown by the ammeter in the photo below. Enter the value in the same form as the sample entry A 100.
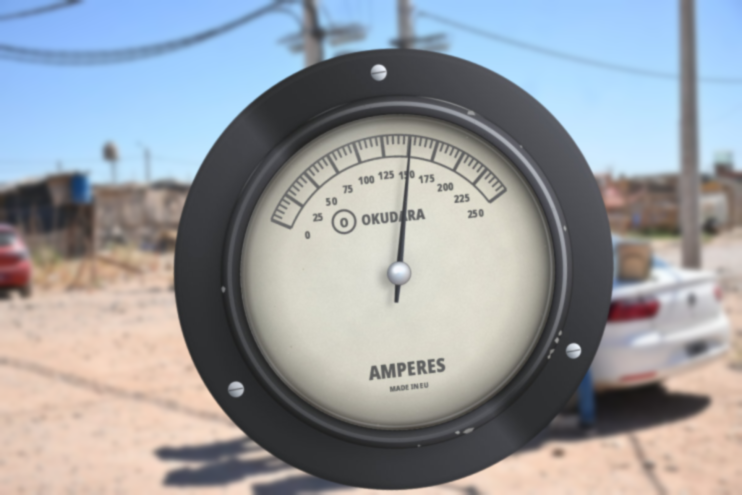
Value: A 150
